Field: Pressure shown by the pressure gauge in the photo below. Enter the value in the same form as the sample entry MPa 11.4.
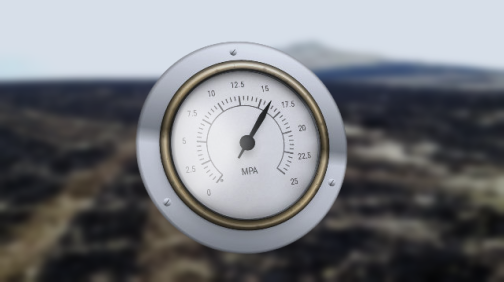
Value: MPa 16
